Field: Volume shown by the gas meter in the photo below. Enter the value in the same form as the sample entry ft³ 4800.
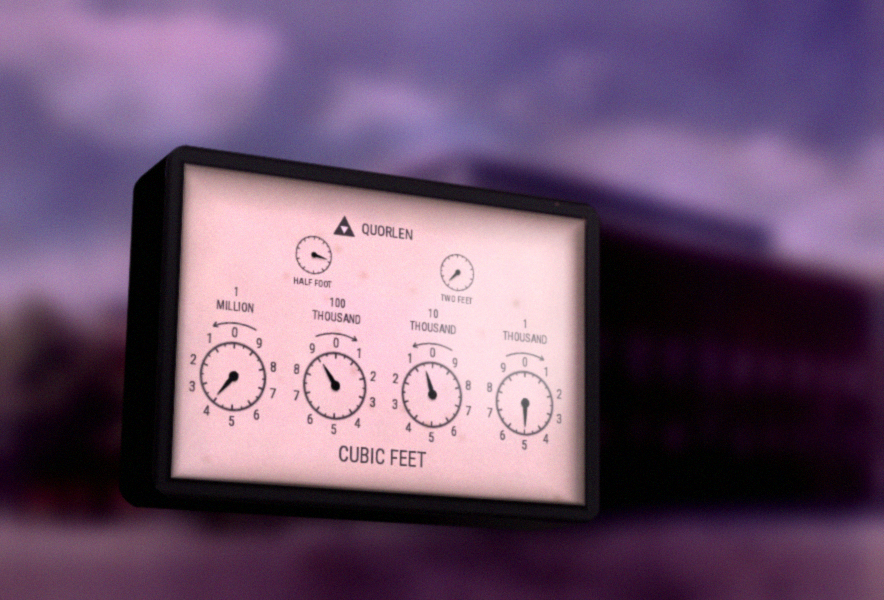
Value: ft³ 390500
